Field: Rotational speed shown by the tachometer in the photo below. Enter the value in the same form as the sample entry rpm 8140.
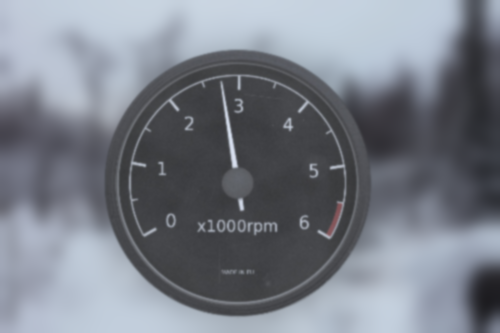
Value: rpm 2750
